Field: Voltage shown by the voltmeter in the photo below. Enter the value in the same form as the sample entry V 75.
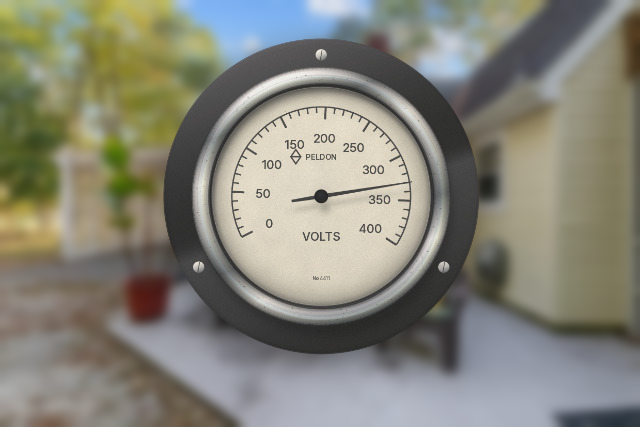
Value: V 330
